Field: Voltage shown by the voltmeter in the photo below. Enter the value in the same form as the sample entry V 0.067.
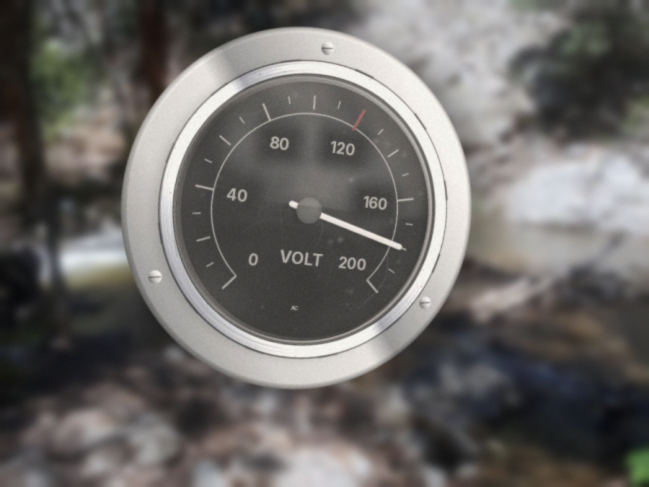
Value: V 180
